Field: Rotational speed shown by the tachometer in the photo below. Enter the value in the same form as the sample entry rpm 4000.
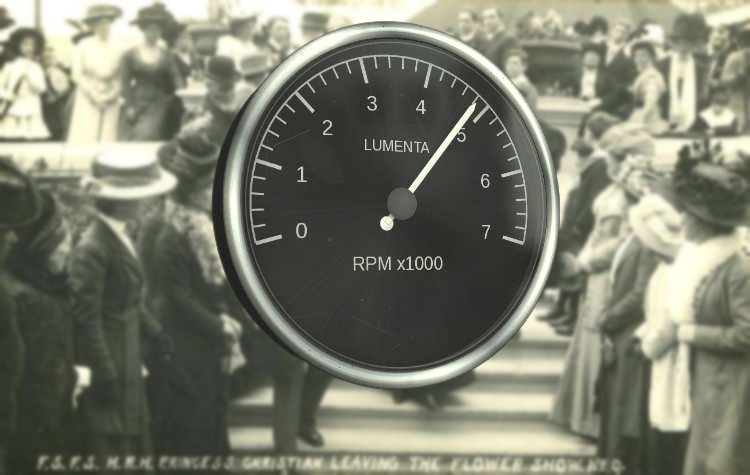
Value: rpm 4800
